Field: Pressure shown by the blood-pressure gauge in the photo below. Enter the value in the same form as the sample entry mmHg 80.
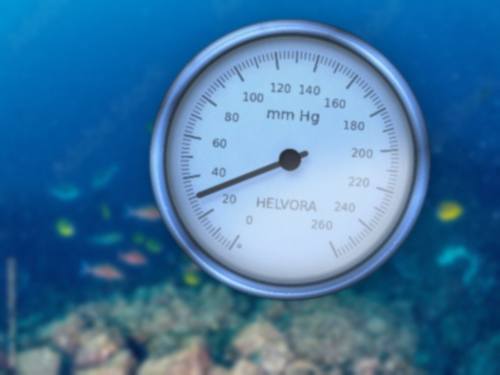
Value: mmHg 30
